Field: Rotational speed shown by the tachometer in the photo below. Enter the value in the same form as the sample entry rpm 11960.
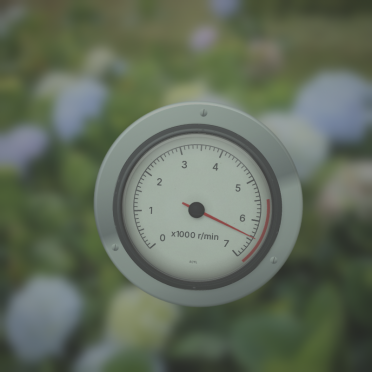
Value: rpm 6400
